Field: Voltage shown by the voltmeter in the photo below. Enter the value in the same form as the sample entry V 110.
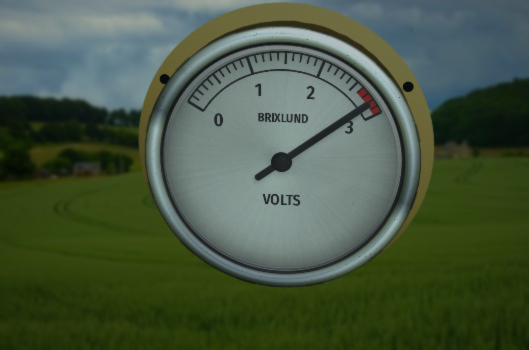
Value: V 2.8
